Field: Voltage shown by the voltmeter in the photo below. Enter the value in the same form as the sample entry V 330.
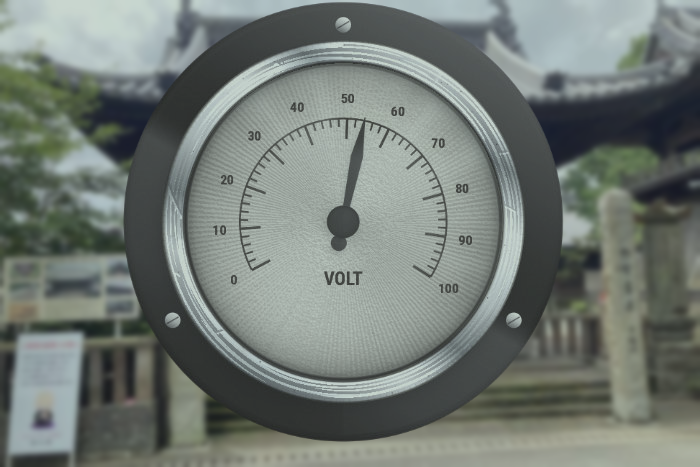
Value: V 54
